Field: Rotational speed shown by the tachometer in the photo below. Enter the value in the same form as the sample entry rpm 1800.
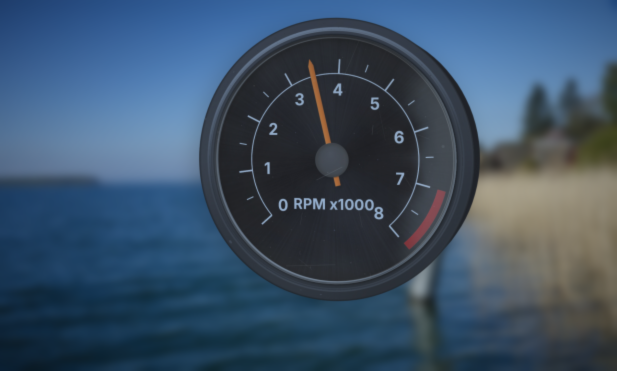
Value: rpm 3500
